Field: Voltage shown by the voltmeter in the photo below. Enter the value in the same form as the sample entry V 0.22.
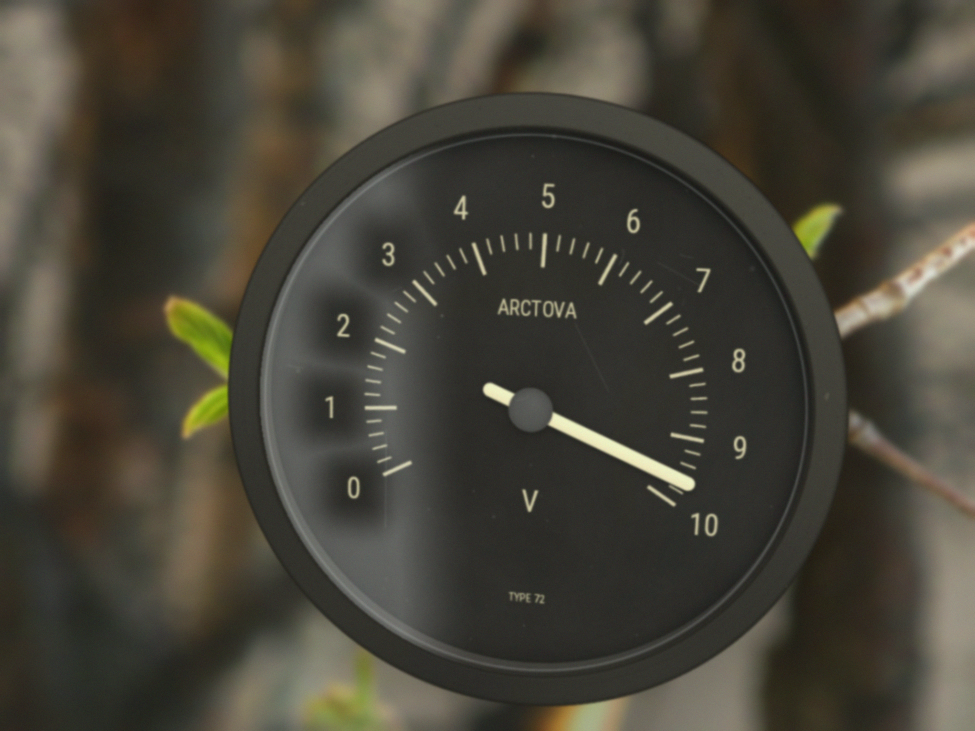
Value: V 9.6
